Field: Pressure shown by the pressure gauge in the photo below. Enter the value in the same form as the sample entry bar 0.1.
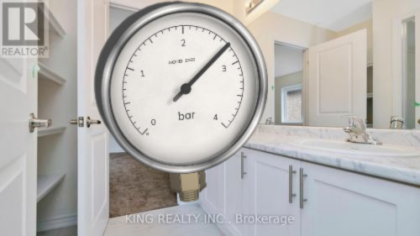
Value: bar 2.7
